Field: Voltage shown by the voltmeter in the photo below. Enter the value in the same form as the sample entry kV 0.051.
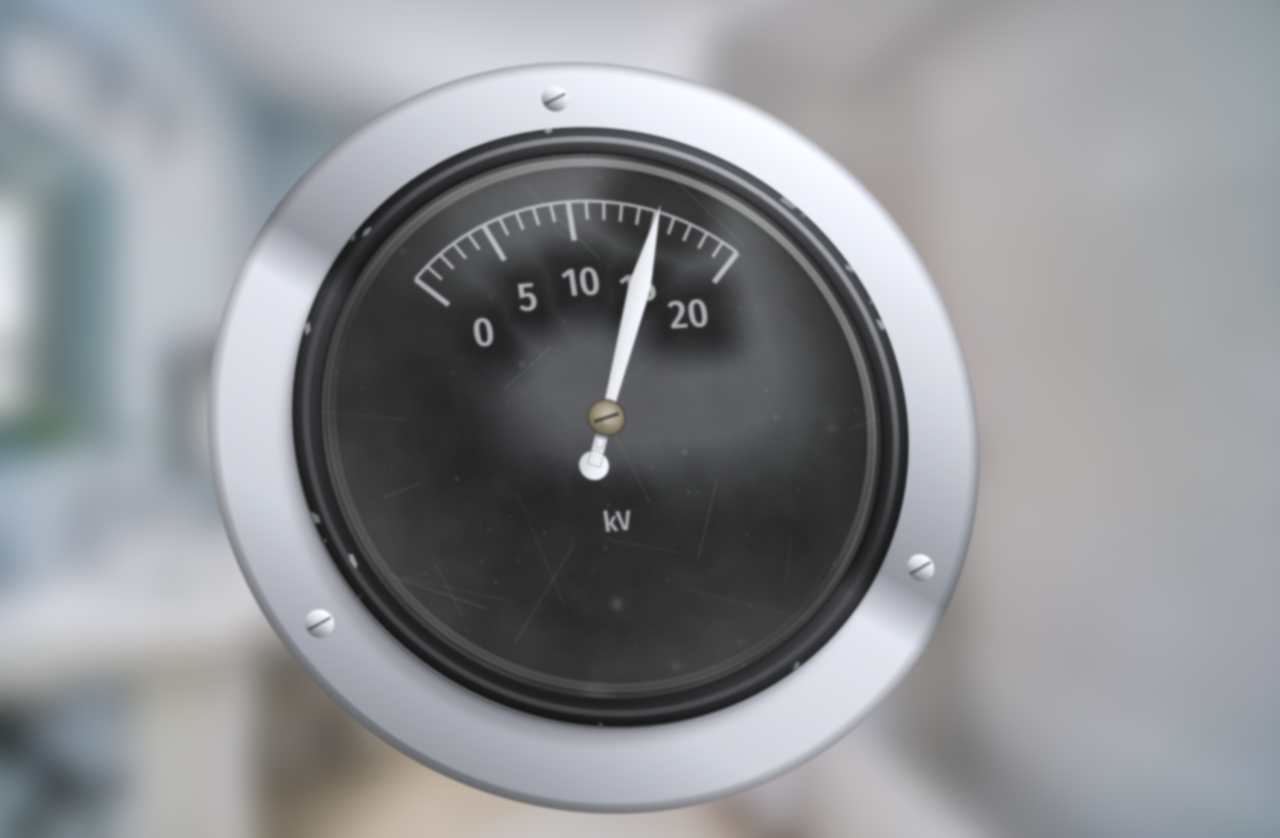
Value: kV 15
